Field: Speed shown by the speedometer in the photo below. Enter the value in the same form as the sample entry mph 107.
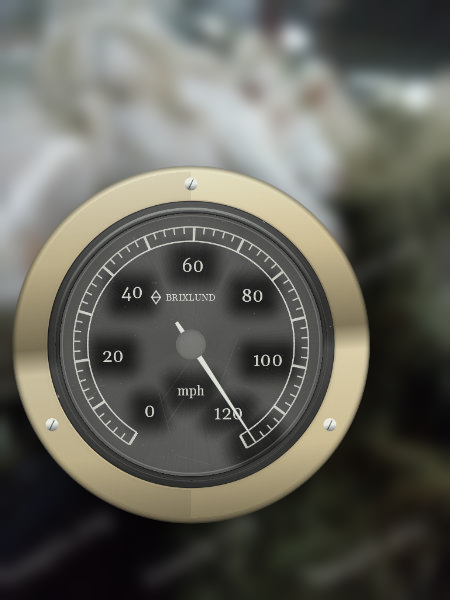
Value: mph 118
